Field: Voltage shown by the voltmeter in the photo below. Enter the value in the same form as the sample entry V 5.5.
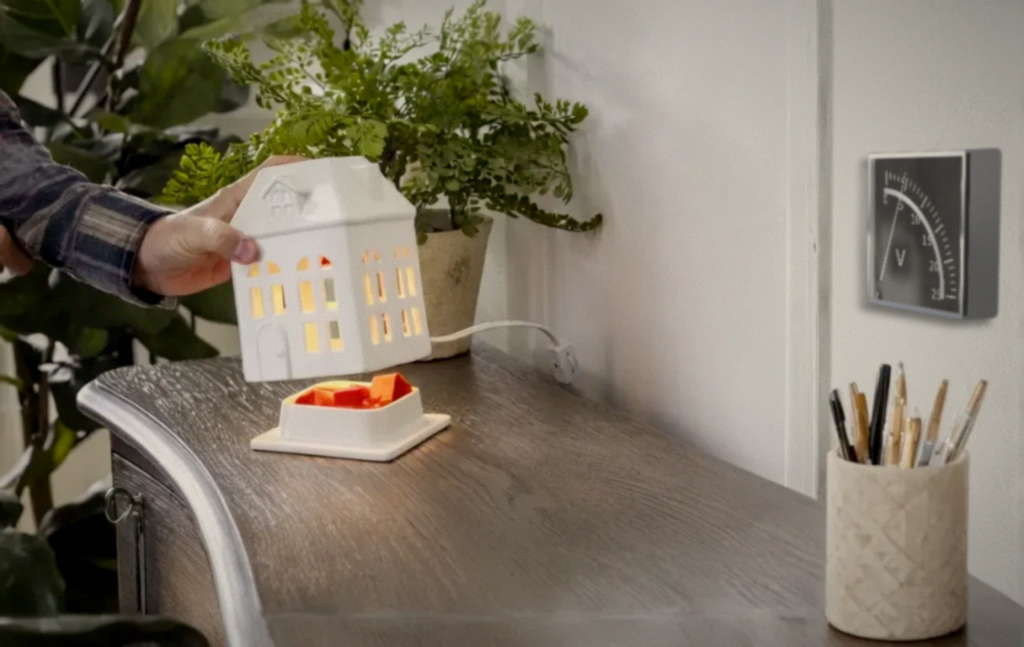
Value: V 5
